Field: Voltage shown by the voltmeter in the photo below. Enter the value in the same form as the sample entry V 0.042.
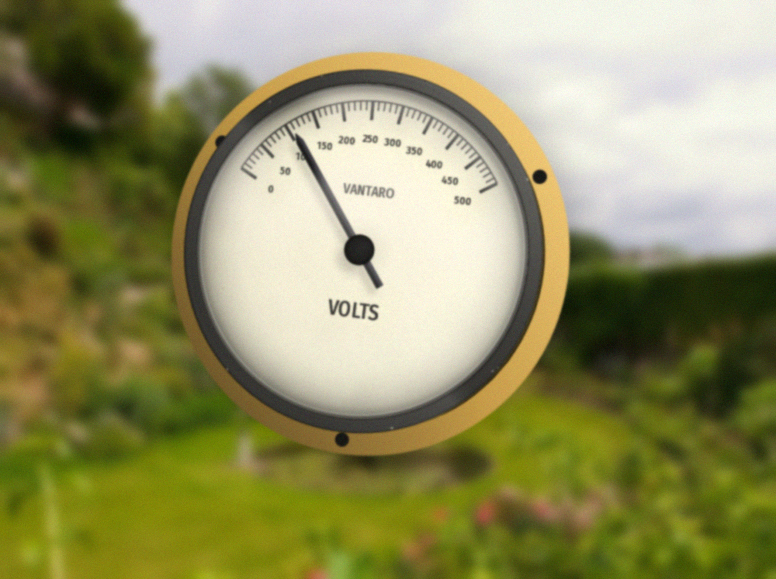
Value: V 110
